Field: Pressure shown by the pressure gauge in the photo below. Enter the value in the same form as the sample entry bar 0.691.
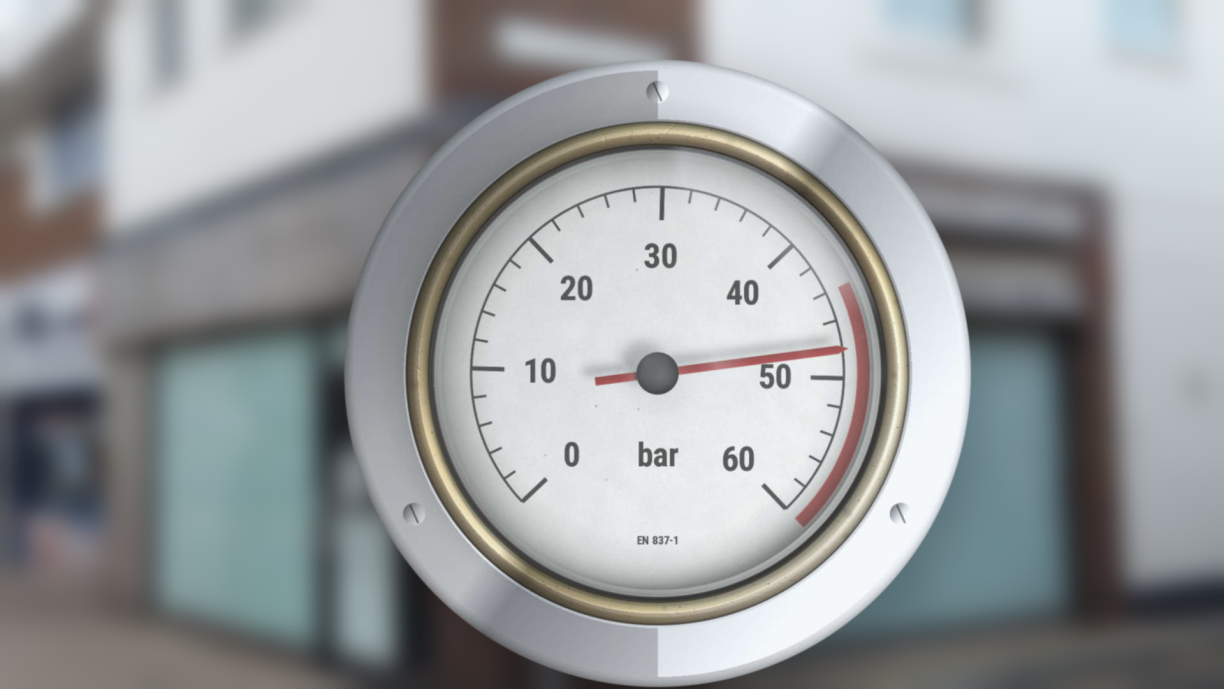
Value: bar 48
